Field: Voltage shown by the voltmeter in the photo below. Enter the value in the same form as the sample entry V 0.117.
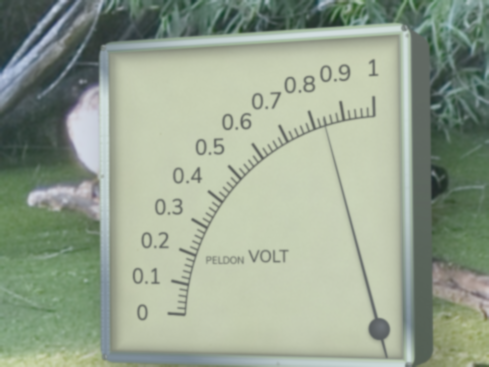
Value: V 0.84
